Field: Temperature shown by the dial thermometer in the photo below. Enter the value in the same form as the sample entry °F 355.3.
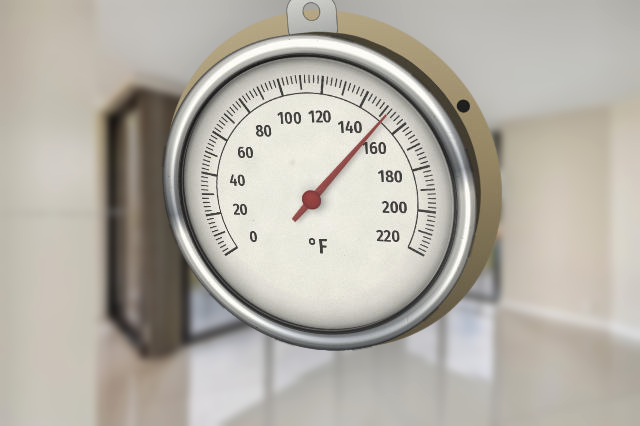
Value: °F 152
